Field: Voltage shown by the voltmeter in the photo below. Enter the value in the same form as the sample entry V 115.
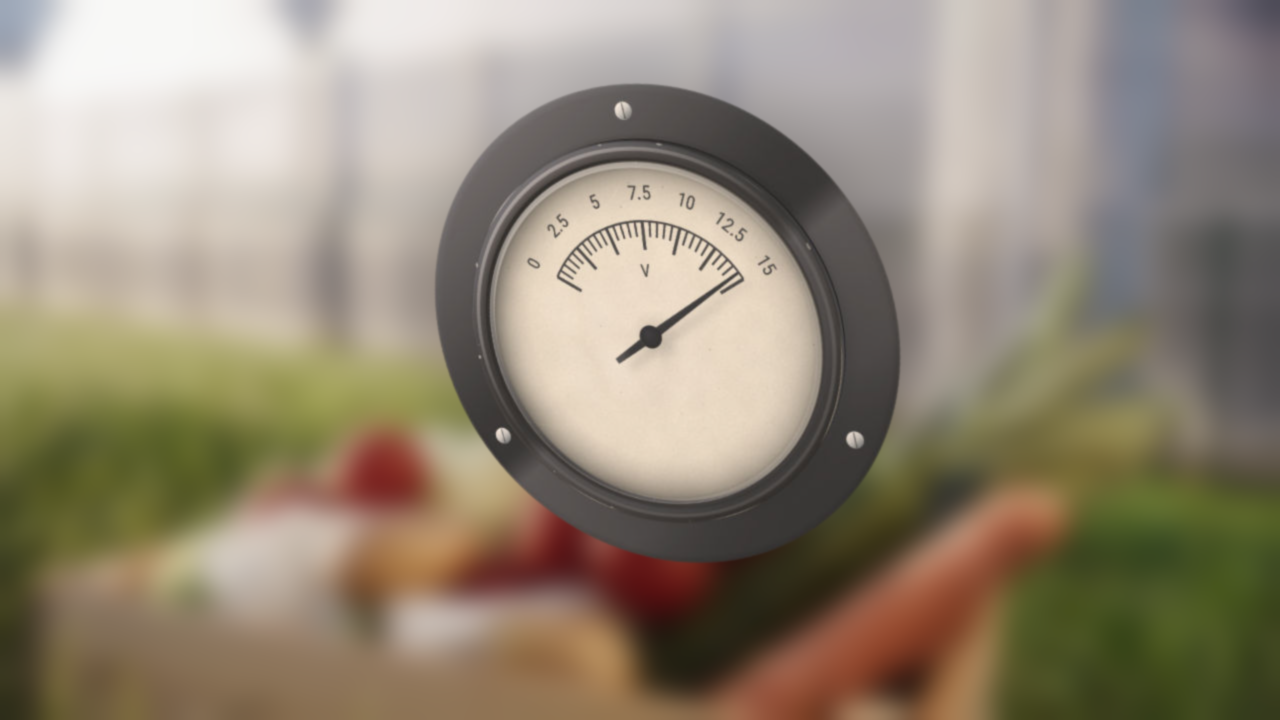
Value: V 14.5
